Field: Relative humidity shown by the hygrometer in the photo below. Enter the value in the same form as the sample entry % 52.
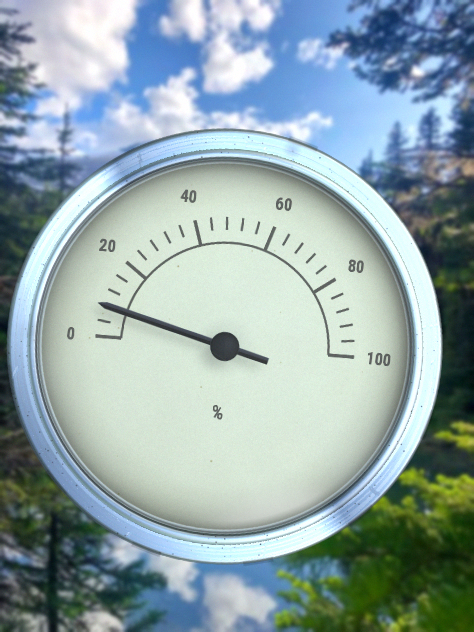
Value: % 8
